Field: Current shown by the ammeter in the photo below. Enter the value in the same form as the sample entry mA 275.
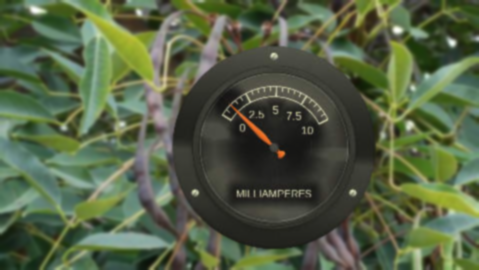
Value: mA 1
